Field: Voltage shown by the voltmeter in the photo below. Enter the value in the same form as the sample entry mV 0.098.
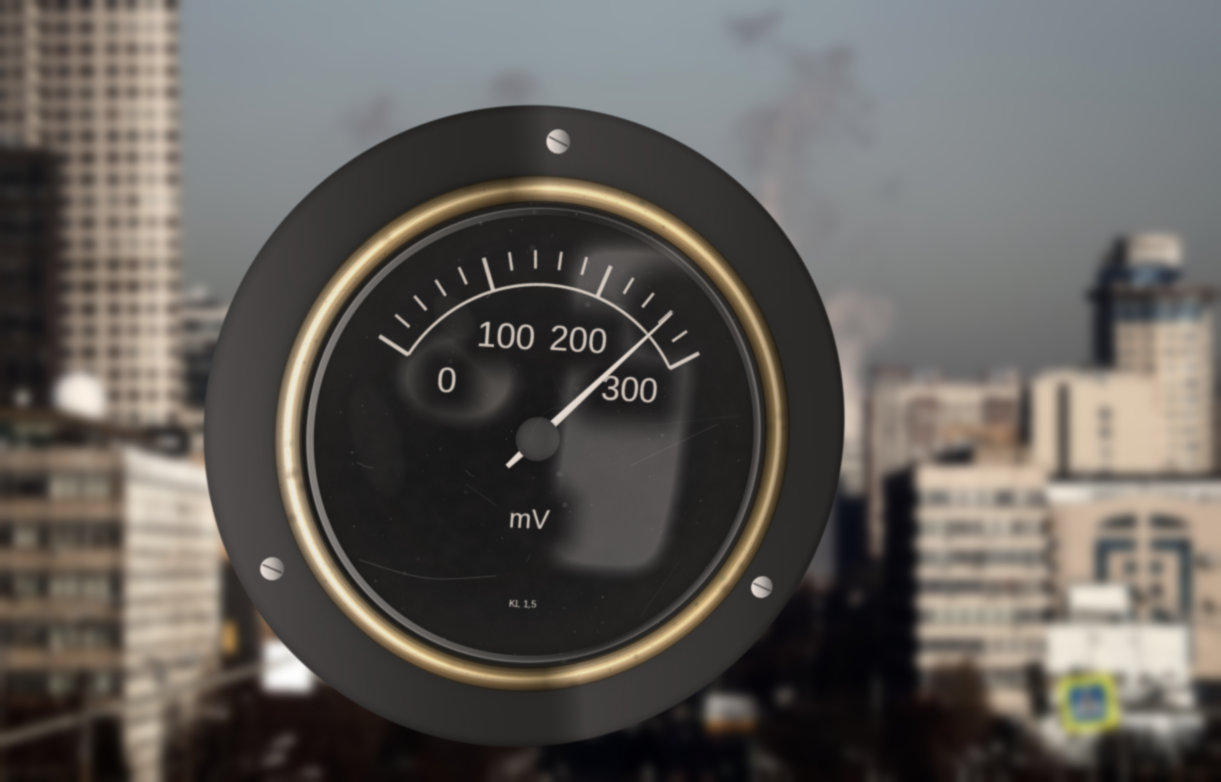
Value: mV 260
